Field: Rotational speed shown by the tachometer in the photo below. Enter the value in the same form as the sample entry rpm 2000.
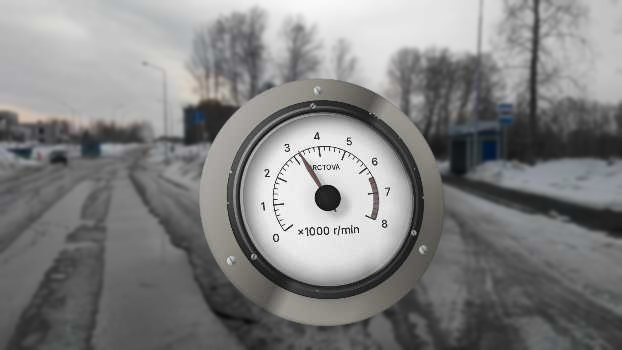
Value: rpm 3200
